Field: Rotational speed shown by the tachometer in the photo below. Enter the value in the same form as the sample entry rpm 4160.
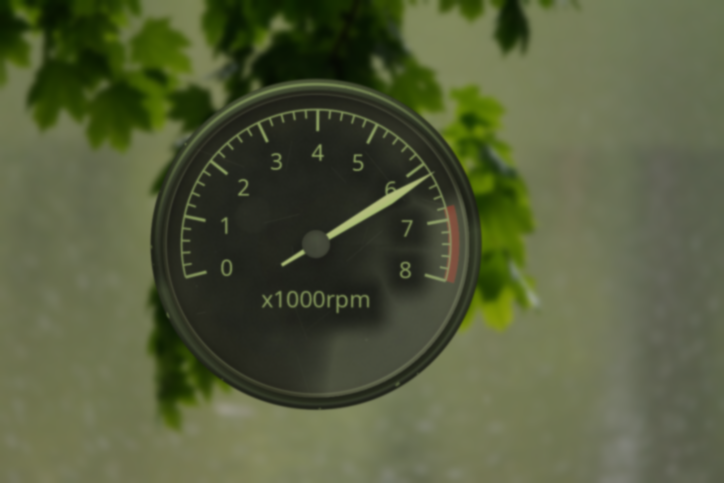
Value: rpm 6200
